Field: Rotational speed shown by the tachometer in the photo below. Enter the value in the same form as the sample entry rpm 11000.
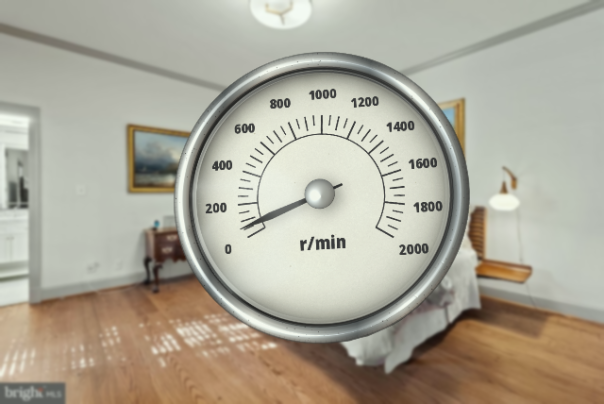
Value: rpm 50
